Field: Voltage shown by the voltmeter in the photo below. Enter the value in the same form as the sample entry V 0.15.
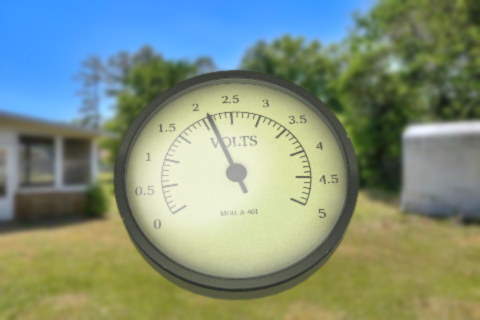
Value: V 2.1
